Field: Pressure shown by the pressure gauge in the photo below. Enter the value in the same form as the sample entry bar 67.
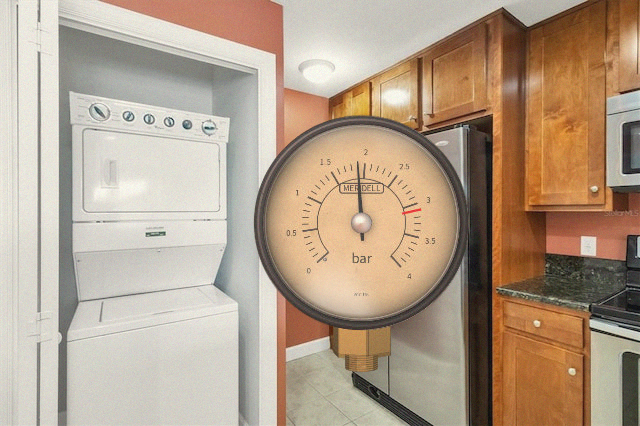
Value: bar 1.9
